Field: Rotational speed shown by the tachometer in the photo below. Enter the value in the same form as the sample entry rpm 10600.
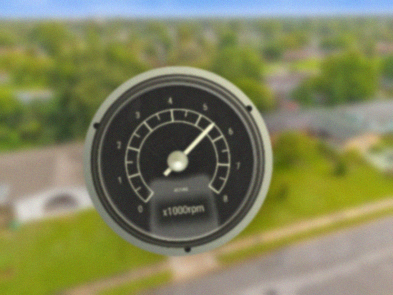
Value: rpm 5500
